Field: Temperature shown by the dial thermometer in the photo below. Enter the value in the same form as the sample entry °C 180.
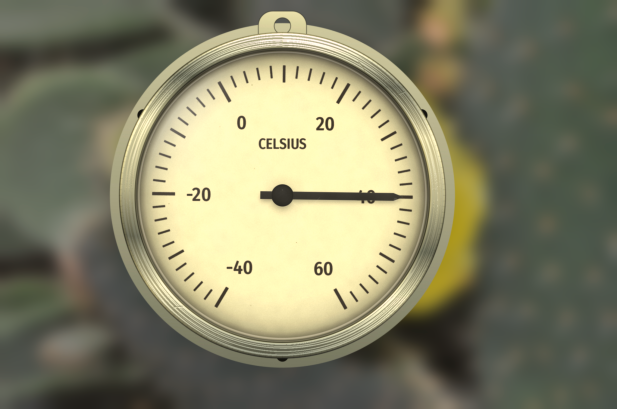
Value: °C 40
